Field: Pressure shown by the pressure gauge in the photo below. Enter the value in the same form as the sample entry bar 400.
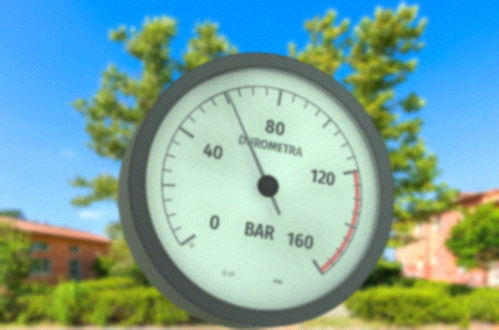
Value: bar 60
